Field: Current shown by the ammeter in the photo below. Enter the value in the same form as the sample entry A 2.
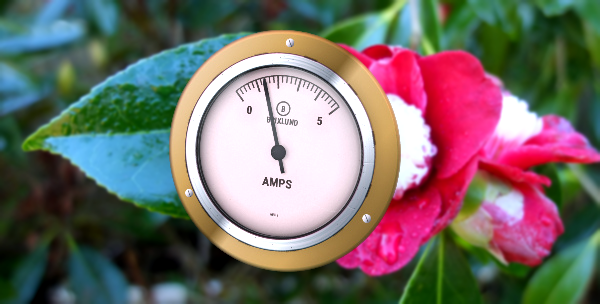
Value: A 1.4
